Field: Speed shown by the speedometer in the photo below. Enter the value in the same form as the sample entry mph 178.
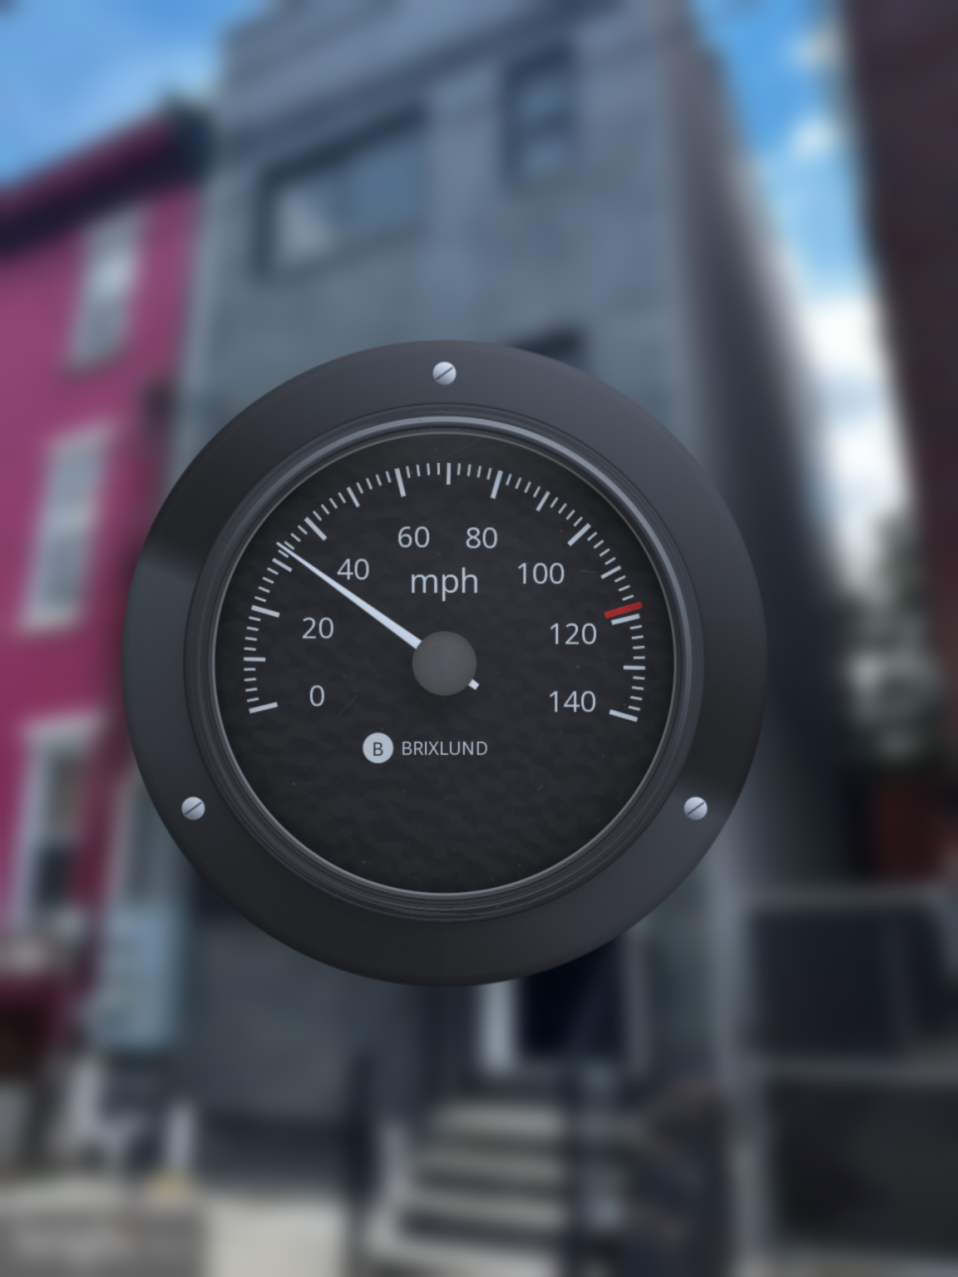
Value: mph 33
